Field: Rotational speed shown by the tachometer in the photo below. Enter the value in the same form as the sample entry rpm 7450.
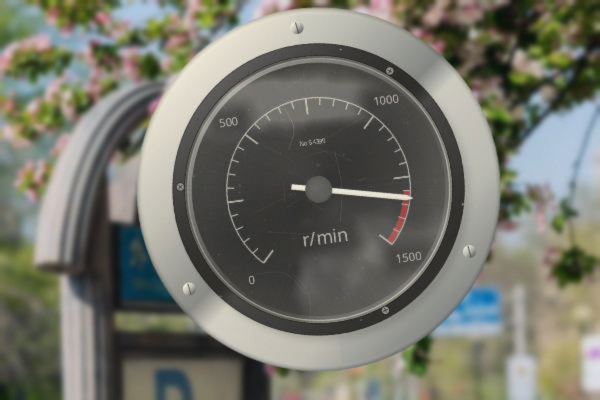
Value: rpm 1325
